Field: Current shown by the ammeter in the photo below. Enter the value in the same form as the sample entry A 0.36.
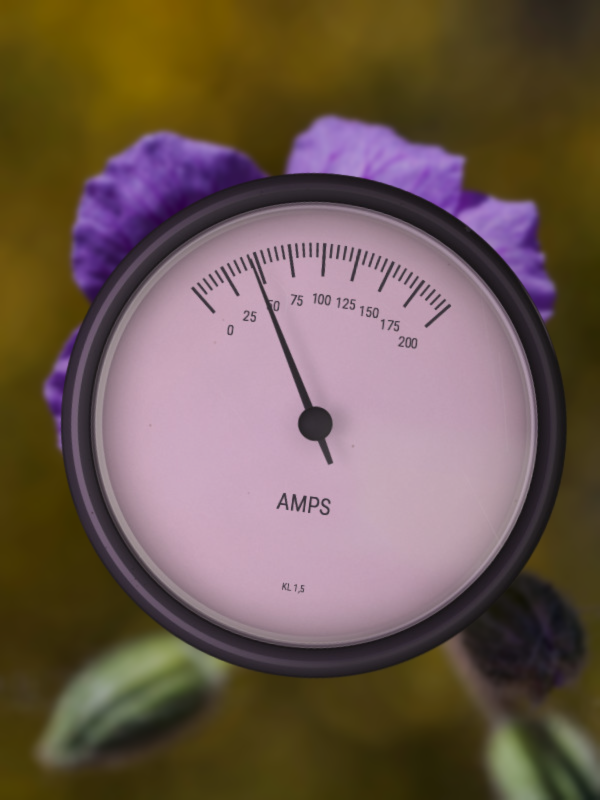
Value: A 45
